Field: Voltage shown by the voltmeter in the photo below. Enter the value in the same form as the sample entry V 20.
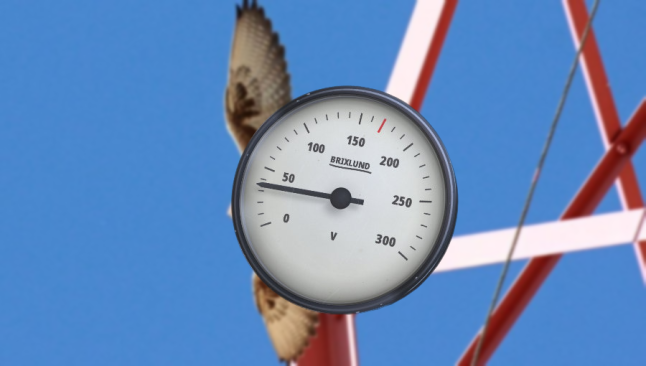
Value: V 35
